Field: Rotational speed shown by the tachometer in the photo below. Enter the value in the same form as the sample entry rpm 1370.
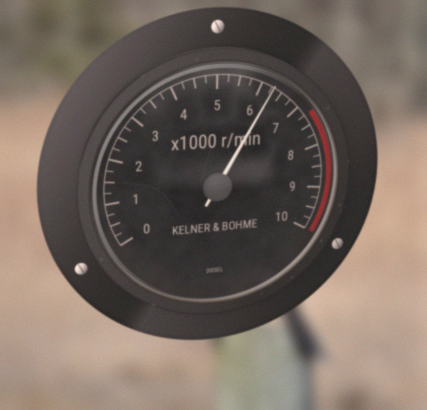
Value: rpm 6250
